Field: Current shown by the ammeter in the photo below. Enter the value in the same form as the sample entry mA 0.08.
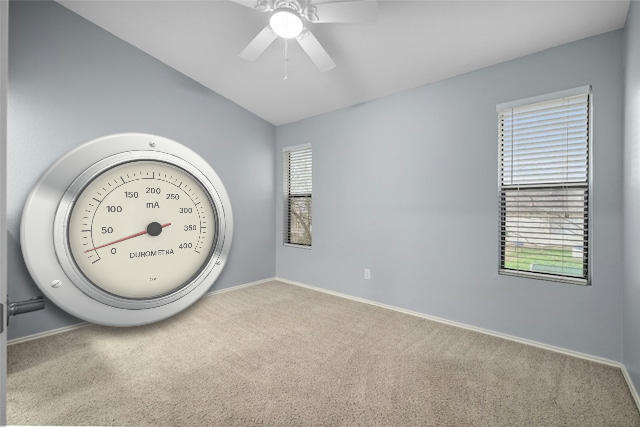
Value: mA 20
